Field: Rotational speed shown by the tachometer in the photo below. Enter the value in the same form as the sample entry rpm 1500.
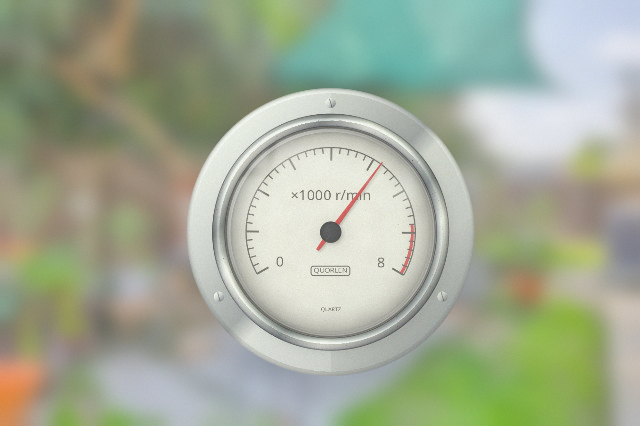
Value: rpm 5200
